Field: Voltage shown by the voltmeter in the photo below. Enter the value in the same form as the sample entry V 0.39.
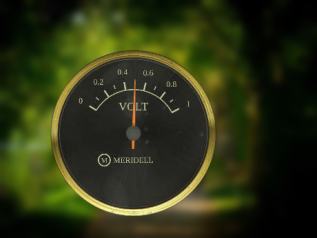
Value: V 0.5
